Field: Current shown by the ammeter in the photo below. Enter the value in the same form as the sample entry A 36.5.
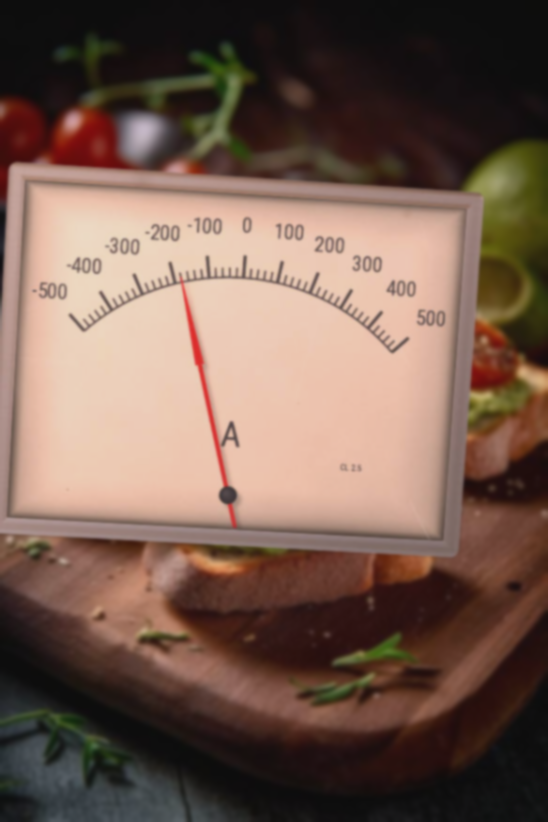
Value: A -180
